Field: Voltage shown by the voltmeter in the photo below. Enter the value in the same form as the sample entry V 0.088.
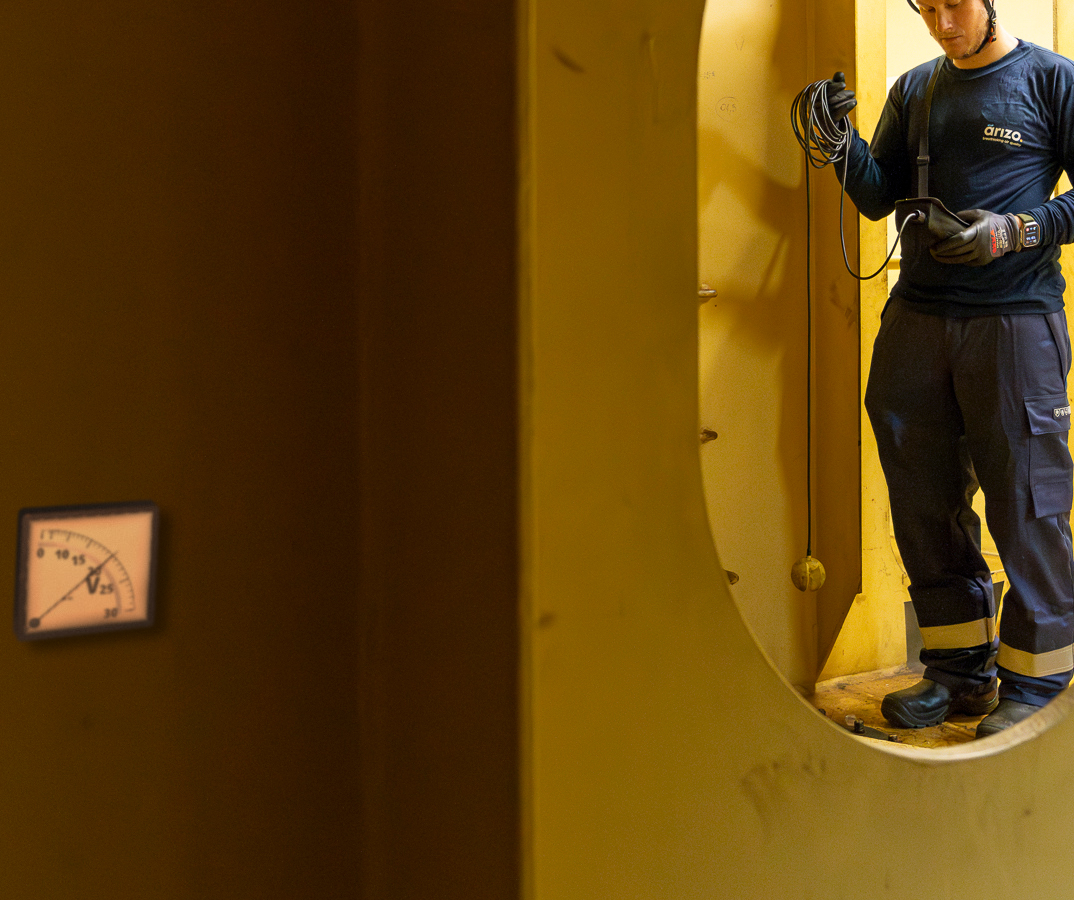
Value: V 20
